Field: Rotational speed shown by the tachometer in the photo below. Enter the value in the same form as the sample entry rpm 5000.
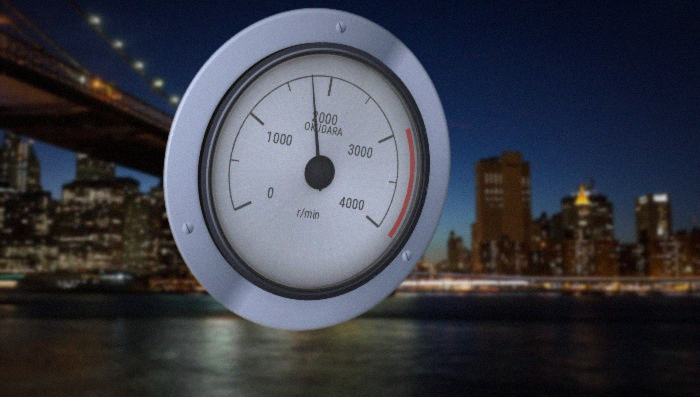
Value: rpm 1750
